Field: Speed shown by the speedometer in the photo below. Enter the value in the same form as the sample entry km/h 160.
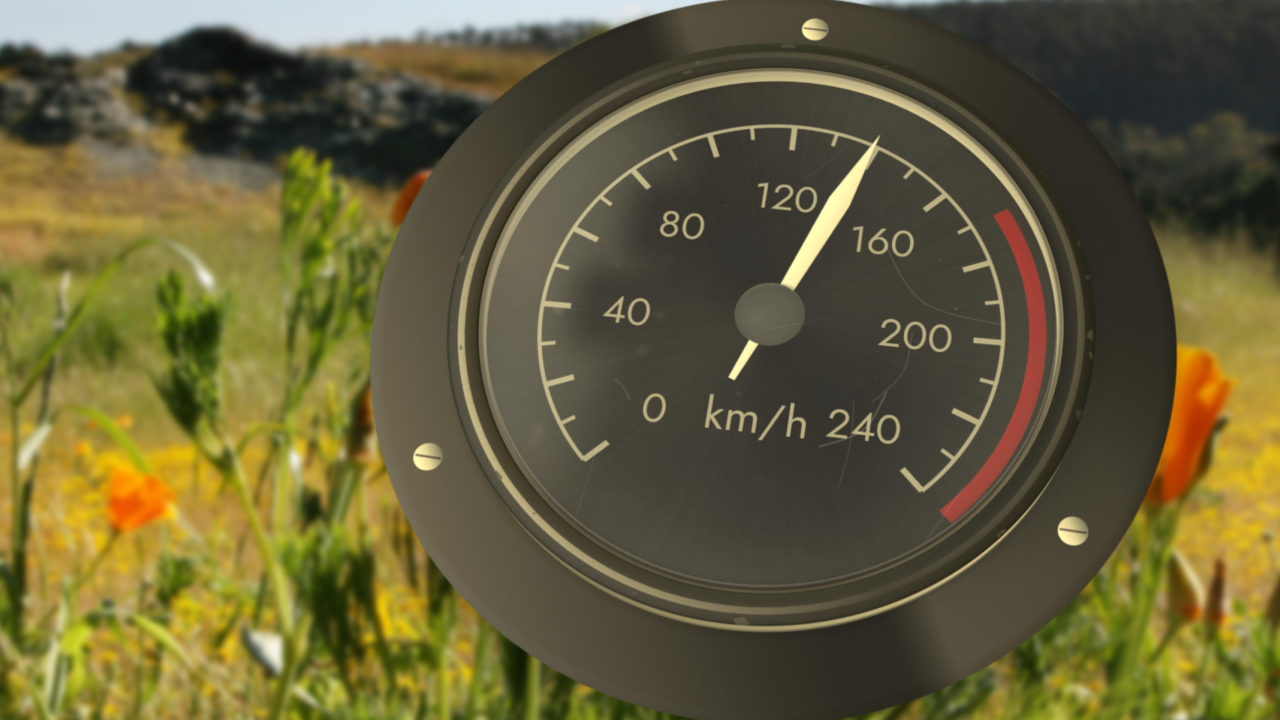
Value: km/h 140
